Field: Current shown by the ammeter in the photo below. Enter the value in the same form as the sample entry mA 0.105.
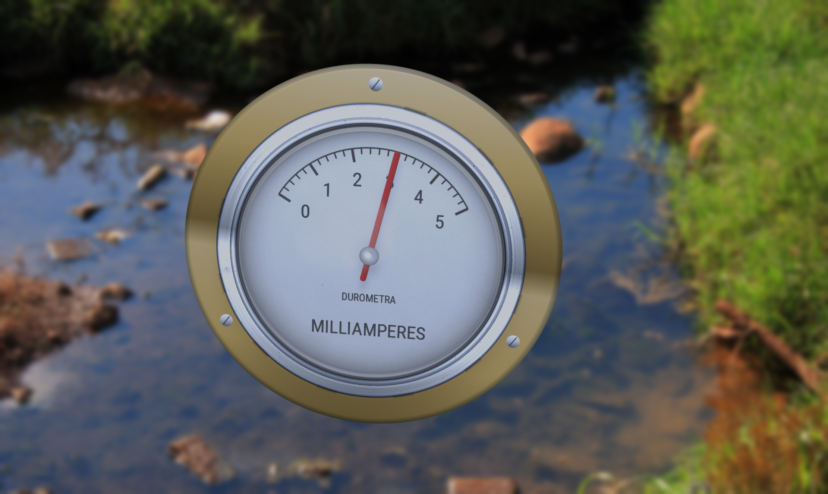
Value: mA 3
